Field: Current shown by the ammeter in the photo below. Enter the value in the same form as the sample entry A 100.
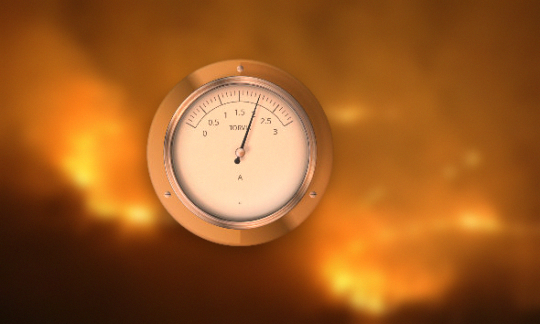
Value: A 2
